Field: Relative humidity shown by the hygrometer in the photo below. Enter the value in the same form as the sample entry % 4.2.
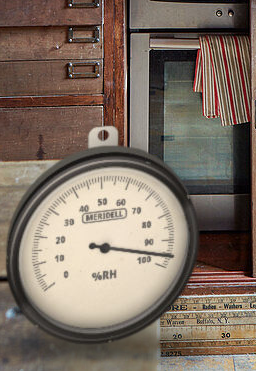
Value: % 95
